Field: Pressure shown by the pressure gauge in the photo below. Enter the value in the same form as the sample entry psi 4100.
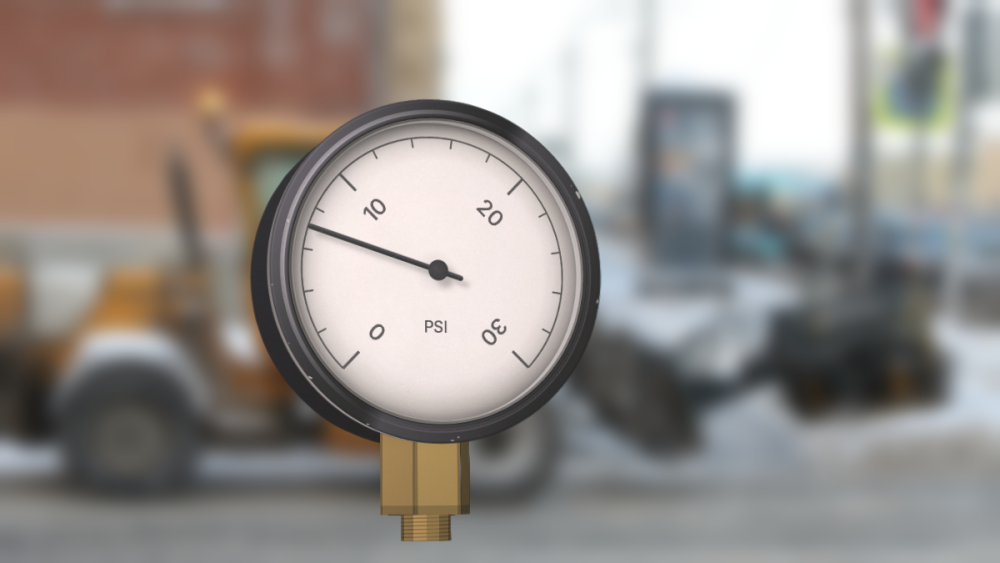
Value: psi 7
